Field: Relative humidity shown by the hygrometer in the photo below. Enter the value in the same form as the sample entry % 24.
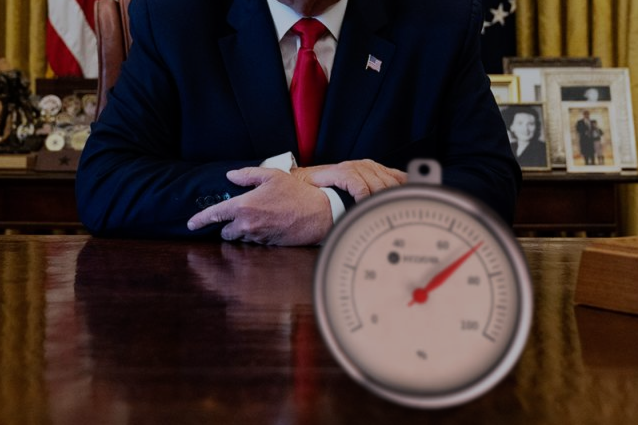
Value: % 70
